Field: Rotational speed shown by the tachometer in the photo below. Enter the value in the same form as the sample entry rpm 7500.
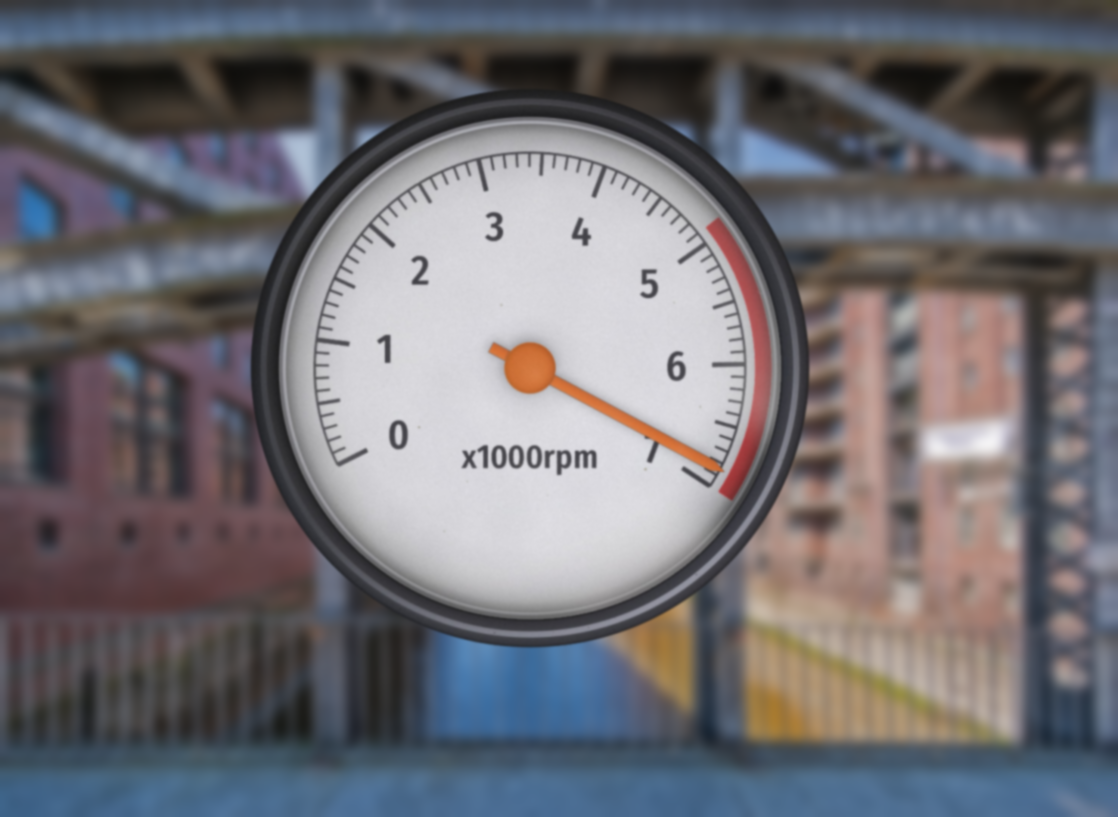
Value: rpm 6850
